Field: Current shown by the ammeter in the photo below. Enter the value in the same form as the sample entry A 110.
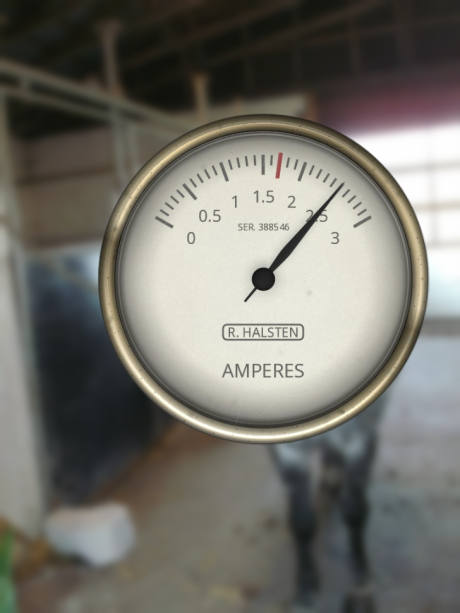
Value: A 2.5
